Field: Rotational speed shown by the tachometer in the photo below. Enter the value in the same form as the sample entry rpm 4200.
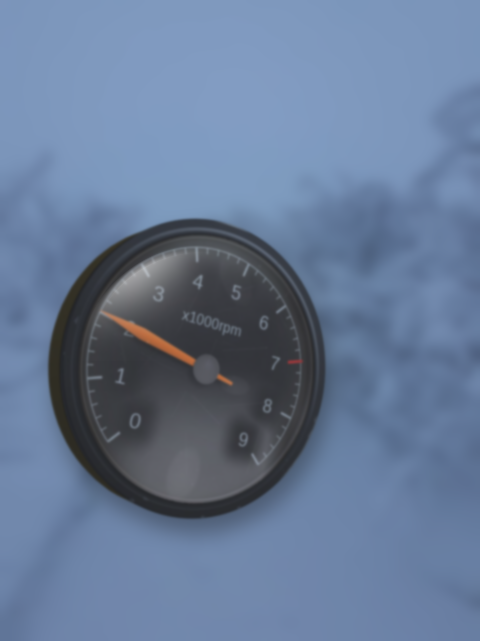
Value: rpm 2000
